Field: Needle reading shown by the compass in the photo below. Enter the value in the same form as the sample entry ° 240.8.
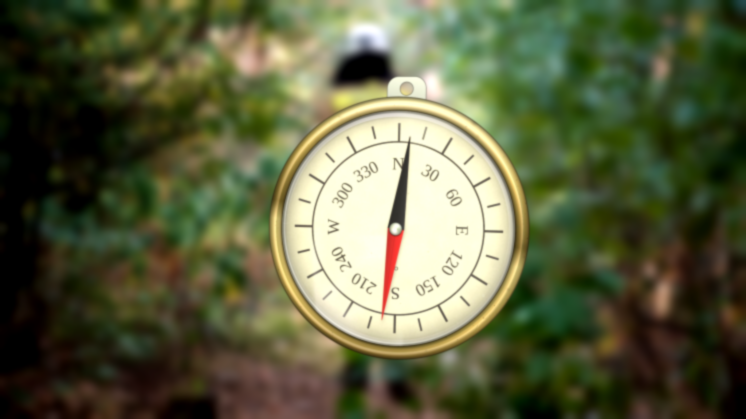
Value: ° 187.5
